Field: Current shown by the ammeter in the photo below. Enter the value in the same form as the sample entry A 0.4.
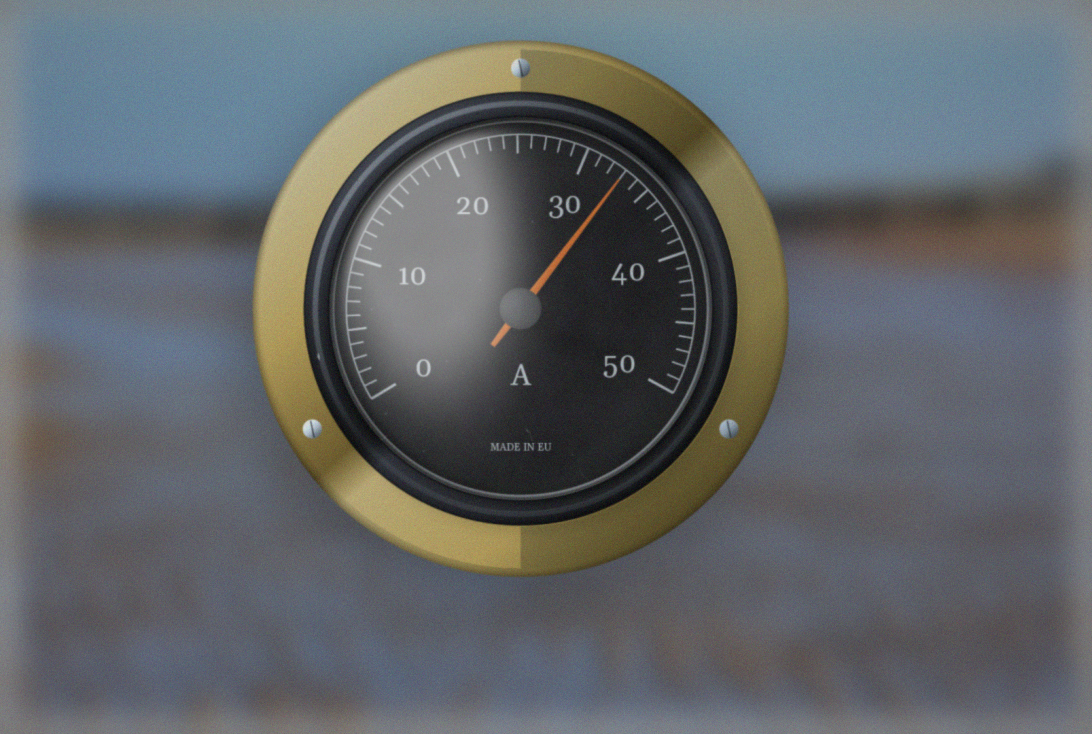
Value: A 33
